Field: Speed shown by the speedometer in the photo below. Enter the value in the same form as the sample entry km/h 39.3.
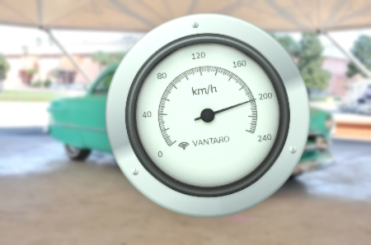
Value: km/h 200
